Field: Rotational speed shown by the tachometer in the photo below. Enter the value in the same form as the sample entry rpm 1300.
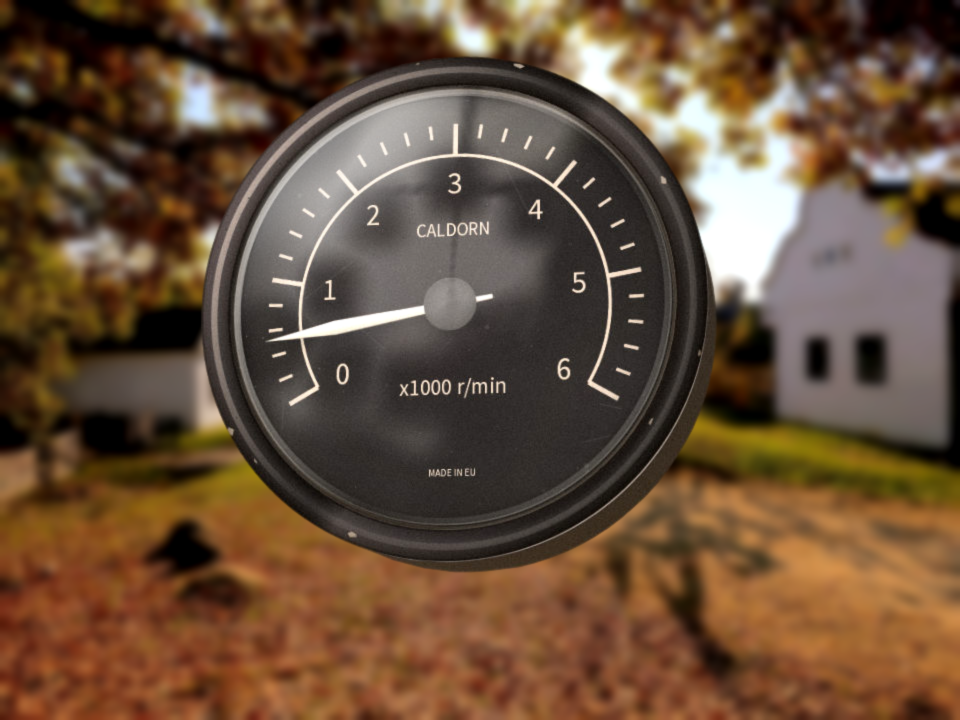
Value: rpm 500
